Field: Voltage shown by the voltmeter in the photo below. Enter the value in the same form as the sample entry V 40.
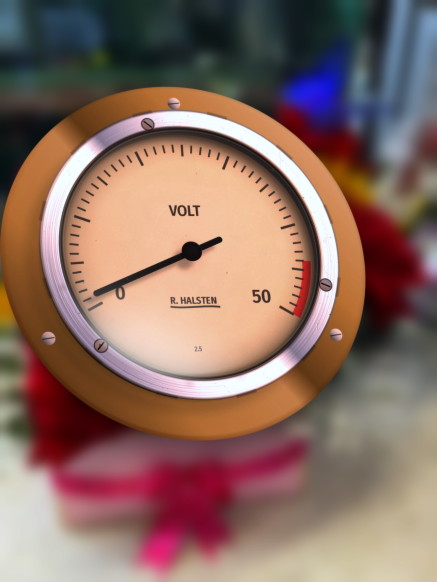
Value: V 1
